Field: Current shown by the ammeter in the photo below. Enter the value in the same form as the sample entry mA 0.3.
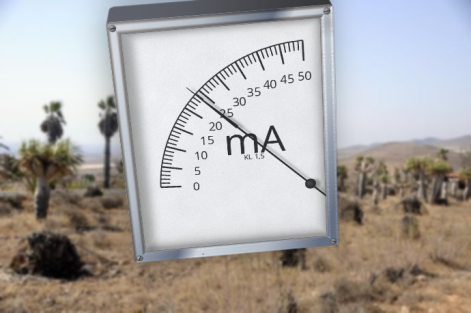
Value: mA 24
